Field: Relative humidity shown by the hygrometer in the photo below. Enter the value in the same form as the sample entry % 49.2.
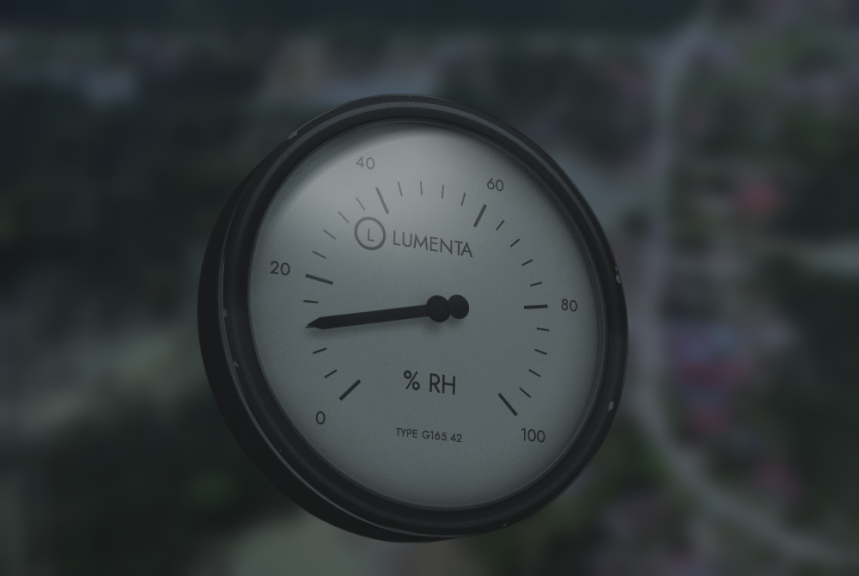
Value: % 12
